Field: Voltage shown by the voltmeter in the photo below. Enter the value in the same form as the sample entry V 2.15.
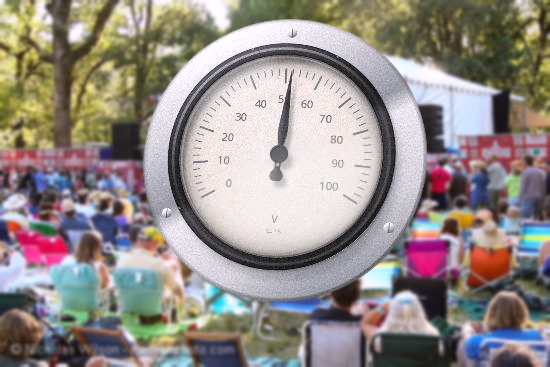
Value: V 52
